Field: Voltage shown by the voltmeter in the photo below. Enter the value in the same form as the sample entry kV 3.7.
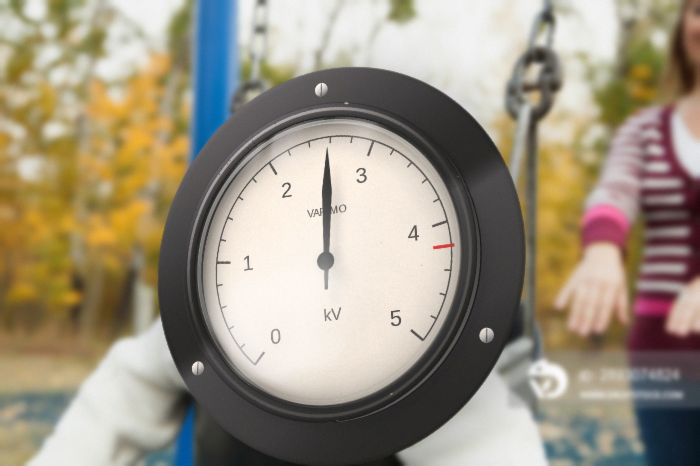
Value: kV 2.6
